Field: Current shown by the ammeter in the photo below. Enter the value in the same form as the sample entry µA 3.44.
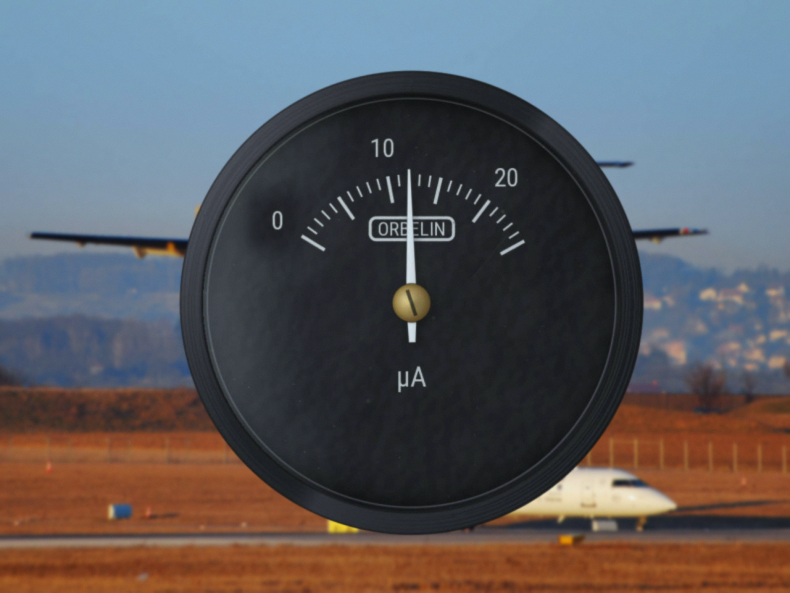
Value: µA 12
